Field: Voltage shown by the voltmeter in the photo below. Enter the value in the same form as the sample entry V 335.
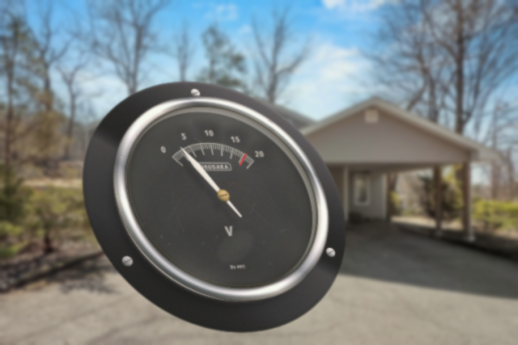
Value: V 2.5
